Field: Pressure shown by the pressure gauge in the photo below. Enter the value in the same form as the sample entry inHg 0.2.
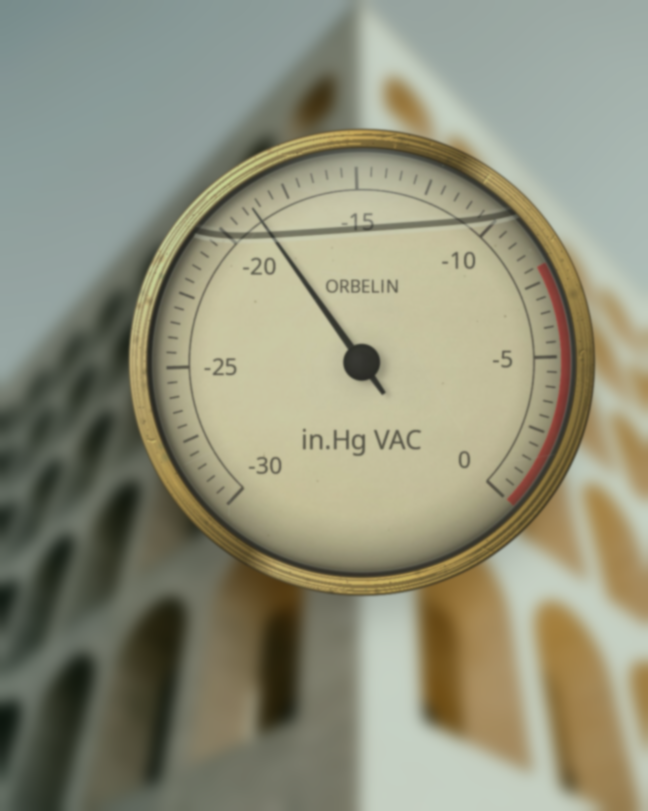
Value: inHg -18.75
